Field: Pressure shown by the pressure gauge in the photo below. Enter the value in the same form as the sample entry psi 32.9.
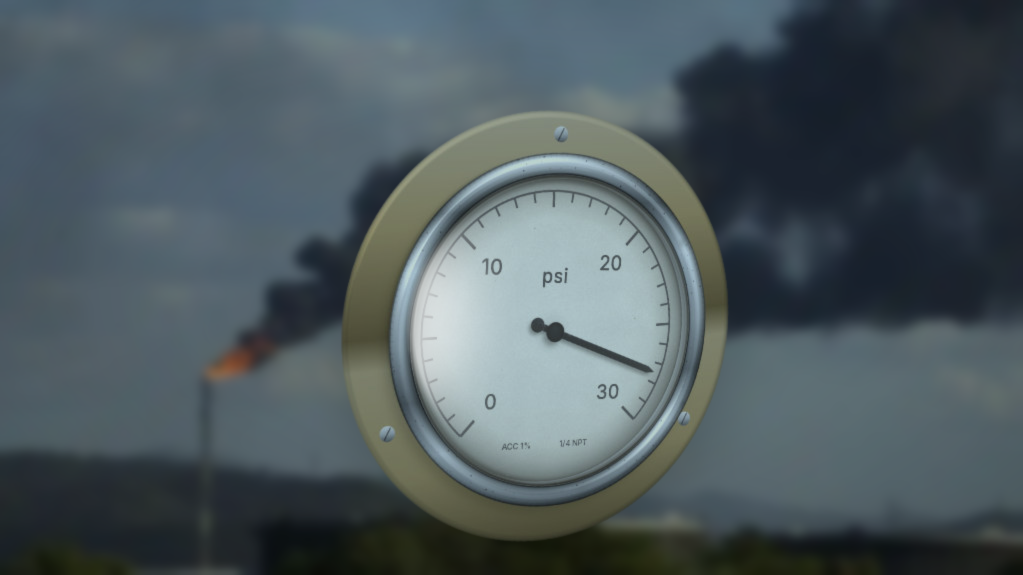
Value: psi 27.5
